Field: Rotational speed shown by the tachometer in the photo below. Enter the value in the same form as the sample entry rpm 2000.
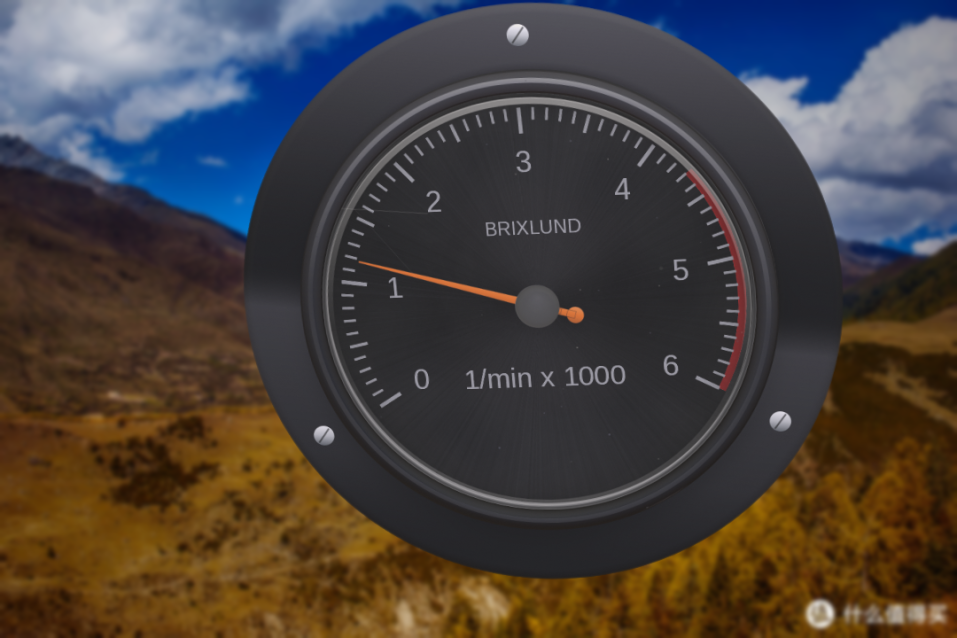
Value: rpm 1200
